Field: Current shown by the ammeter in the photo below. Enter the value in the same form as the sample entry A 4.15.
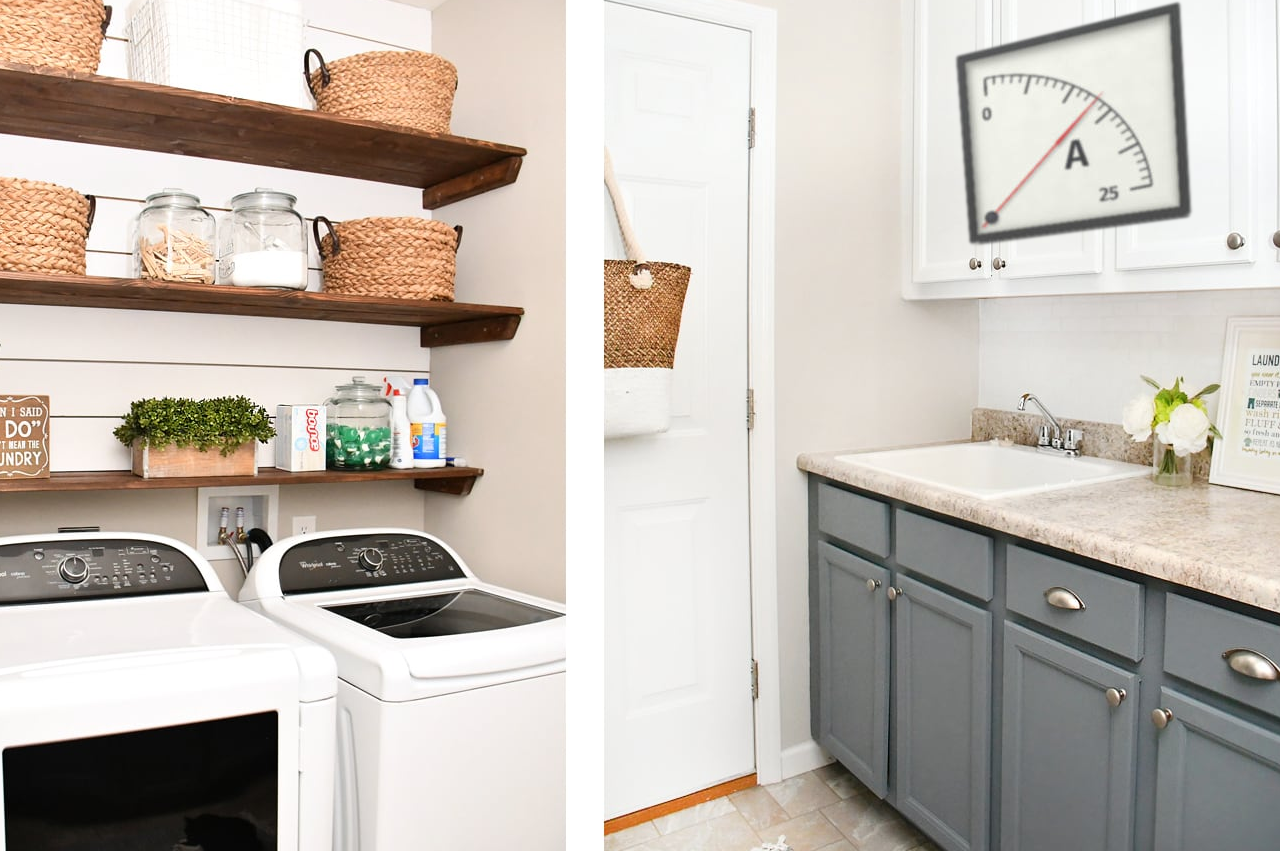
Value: A 13
